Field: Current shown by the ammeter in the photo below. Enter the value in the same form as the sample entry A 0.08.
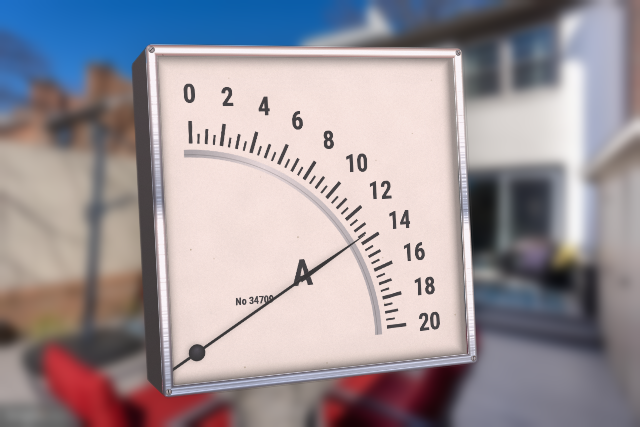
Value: A 13.5
